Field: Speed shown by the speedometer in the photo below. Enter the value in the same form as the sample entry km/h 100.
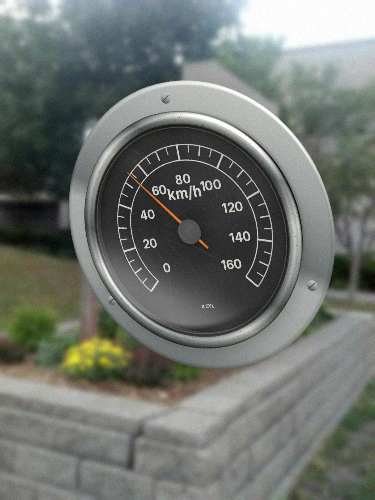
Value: km/h 55
